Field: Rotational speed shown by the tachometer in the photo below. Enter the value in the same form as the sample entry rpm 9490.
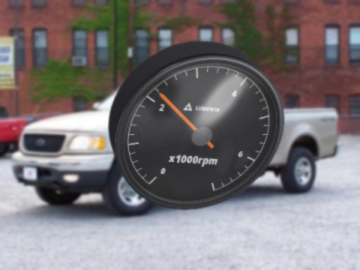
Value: rpm 2200
